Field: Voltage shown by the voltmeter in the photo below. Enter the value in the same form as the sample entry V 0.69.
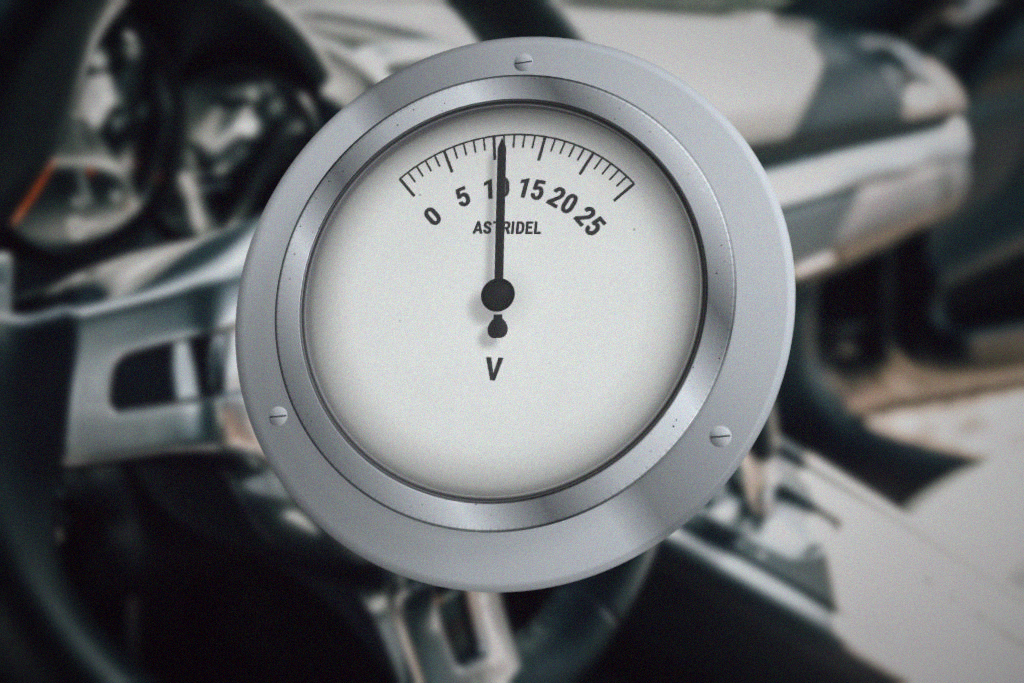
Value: V 11
